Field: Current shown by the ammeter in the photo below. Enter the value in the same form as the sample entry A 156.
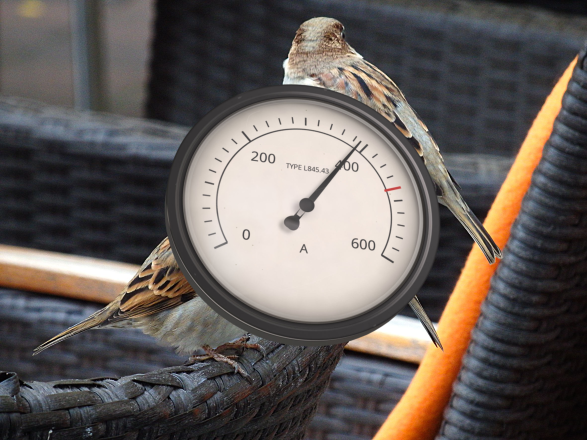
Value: A 390
